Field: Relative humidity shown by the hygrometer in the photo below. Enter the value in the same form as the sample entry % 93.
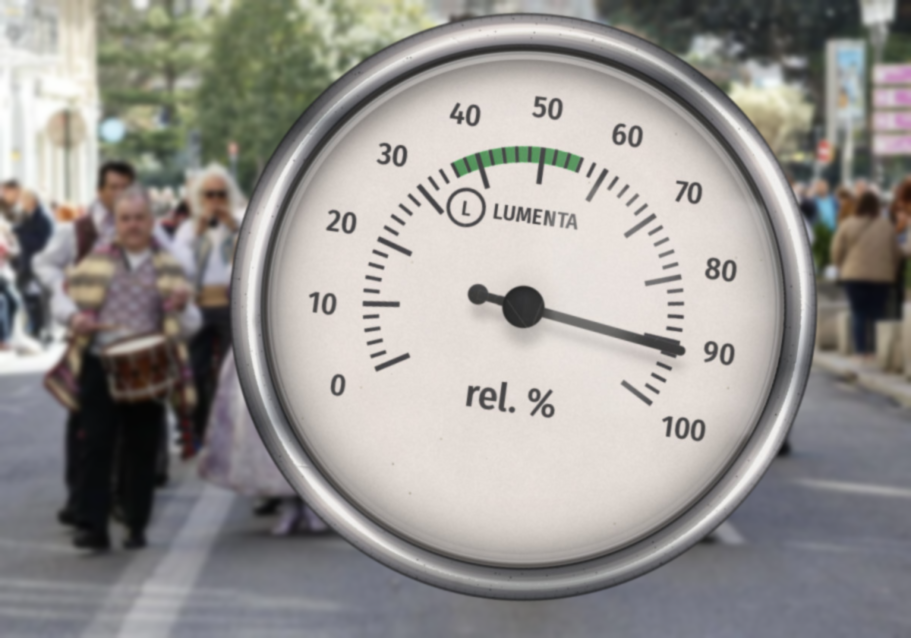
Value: % 91
